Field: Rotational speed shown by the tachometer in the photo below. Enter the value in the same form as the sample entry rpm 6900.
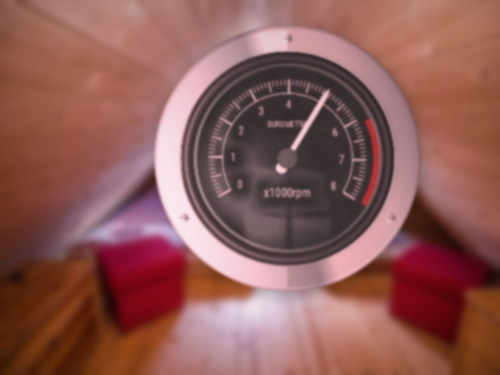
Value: rpm 5000
